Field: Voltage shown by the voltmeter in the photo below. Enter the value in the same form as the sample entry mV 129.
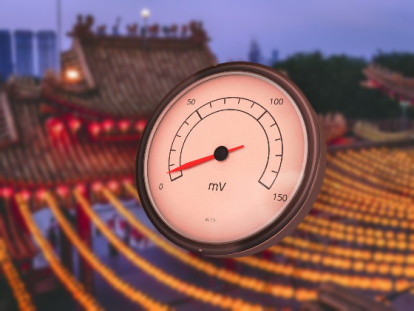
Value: mV 5
